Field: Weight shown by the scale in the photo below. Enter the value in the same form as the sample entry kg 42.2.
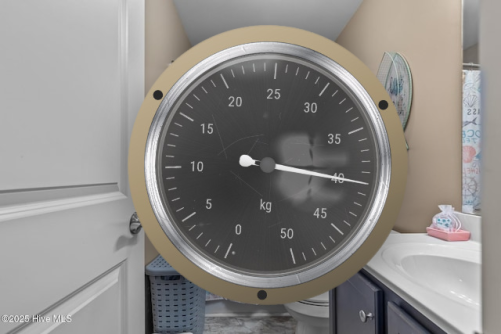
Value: kg 40
